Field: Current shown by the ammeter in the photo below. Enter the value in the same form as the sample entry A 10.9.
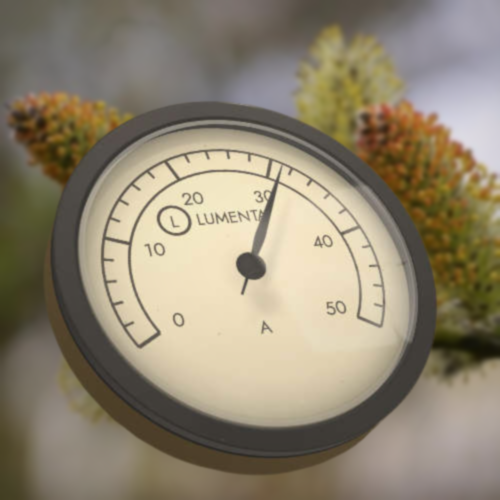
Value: A 31
